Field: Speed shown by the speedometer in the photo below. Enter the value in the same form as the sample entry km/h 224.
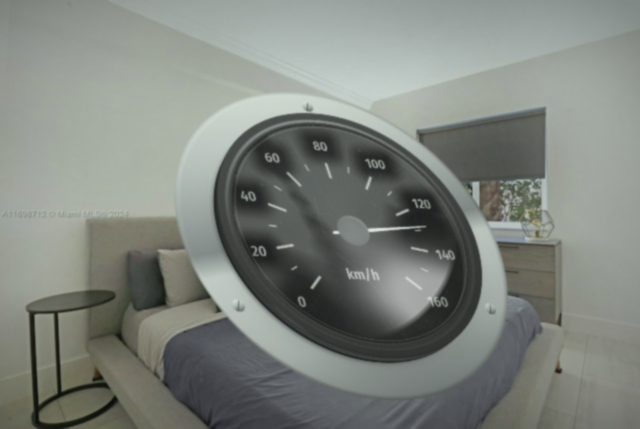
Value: km/h 130
